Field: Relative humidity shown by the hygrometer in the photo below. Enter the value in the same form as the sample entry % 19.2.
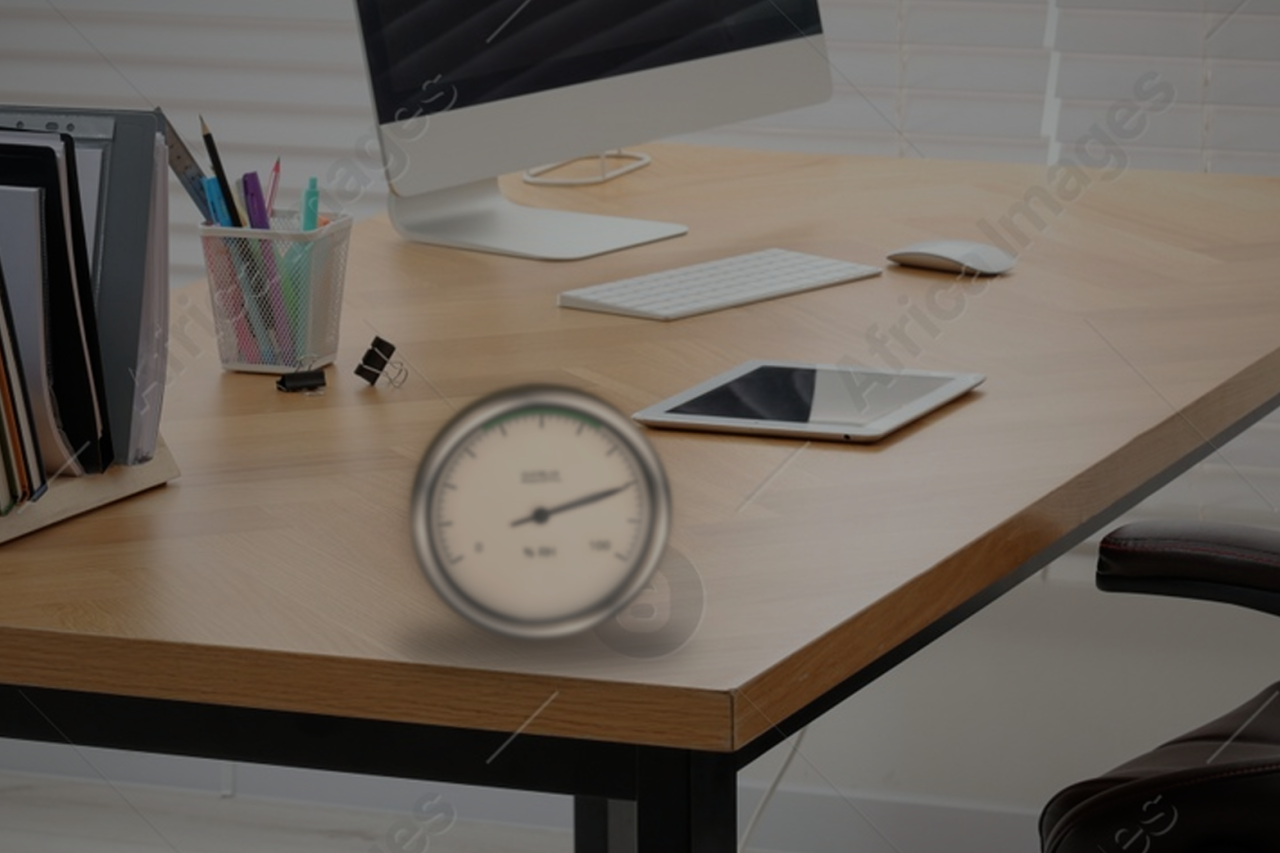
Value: % 80
